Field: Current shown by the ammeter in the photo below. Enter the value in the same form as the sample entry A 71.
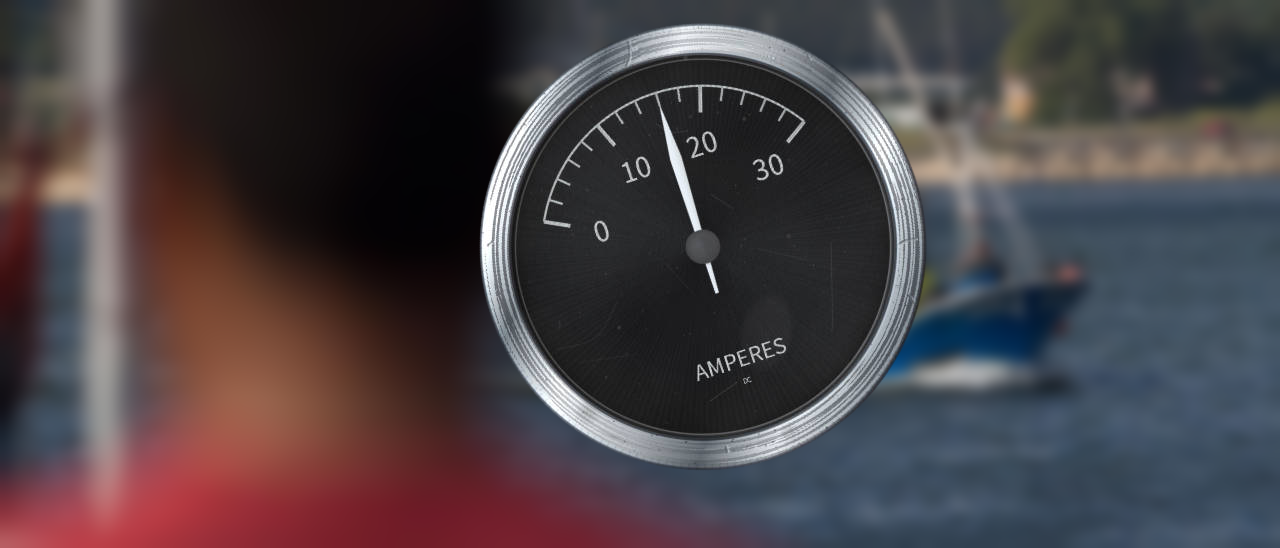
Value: A 16
